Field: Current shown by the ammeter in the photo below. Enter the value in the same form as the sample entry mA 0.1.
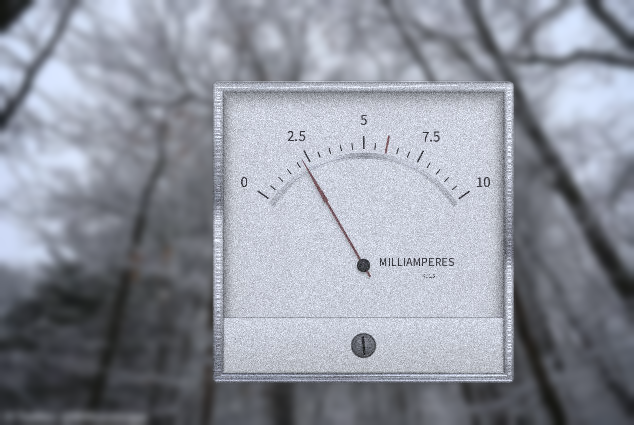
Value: mA 2.25
